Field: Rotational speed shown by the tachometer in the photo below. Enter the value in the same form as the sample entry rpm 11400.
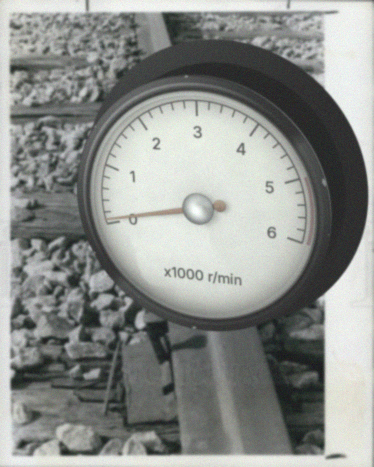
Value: rpm 100
